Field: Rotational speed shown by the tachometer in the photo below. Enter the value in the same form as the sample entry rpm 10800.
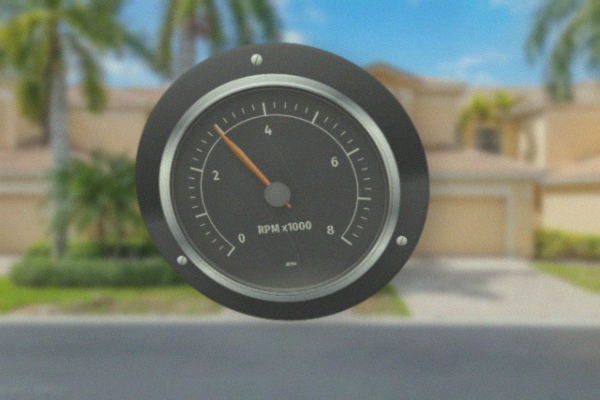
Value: rpm 3000
